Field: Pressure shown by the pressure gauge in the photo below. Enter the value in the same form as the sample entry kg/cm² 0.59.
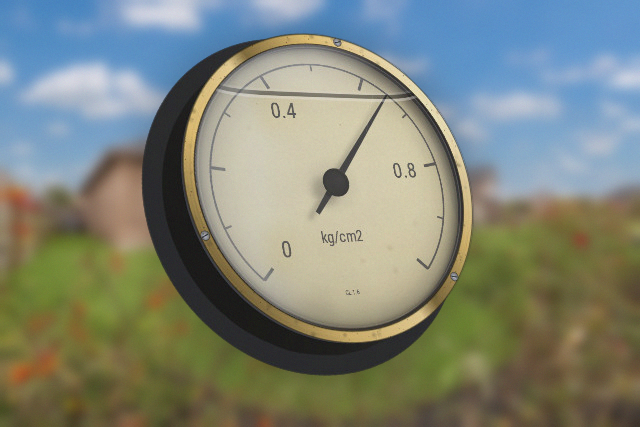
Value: kg/cm² 0.65
